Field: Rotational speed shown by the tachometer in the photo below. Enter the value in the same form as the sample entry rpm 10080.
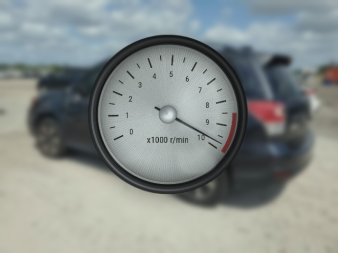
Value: rpm 9750
